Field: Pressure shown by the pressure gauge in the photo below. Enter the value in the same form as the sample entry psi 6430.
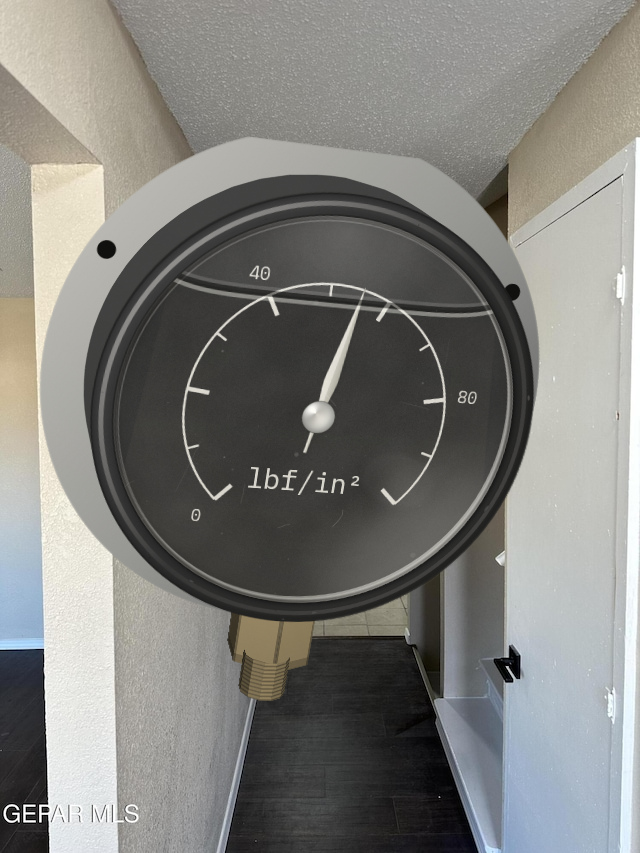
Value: psi 55
